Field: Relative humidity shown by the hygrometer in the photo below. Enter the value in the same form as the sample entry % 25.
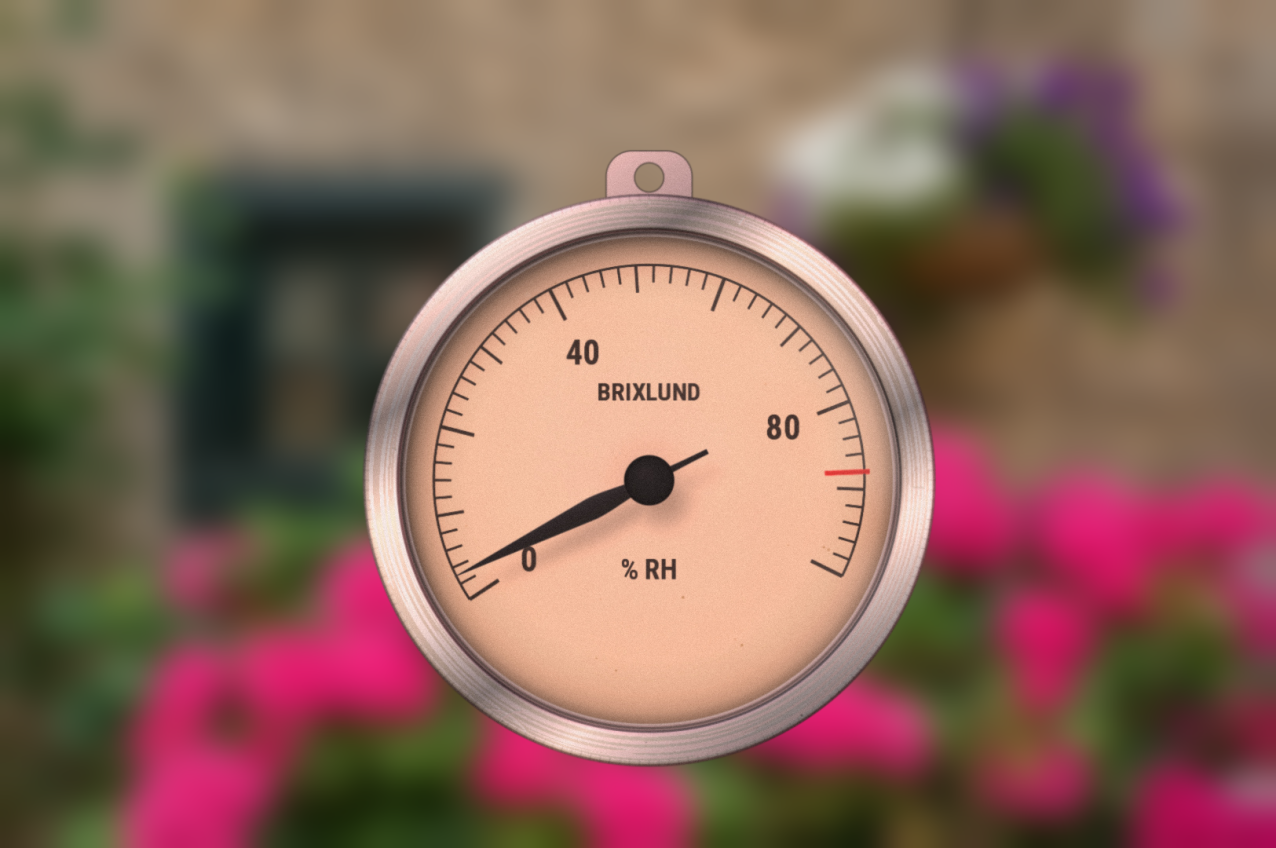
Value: % 3
